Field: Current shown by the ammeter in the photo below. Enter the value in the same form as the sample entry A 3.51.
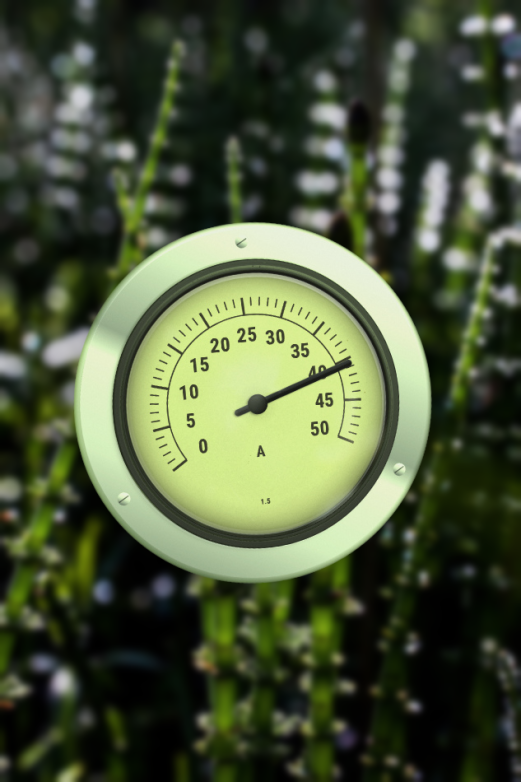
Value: A 40.5
